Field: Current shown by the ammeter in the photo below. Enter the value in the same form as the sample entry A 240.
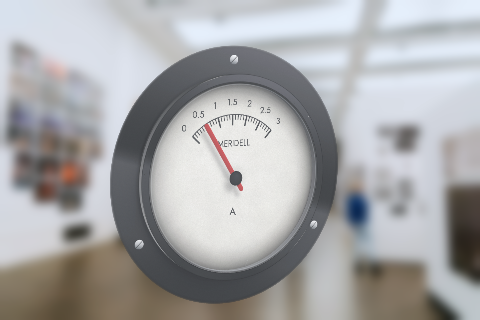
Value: A 0.5
